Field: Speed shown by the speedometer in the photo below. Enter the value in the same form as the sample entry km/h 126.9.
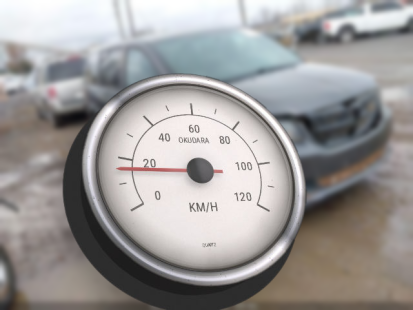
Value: km/h 15
